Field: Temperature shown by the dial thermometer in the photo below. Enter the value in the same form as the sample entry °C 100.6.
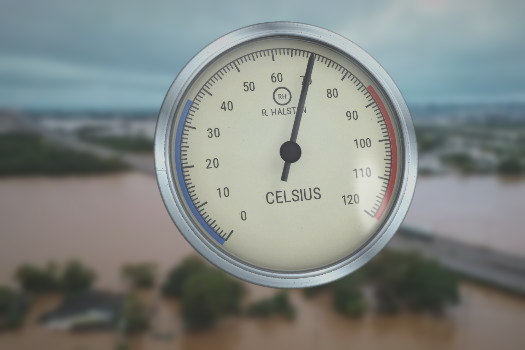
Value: °C 70
